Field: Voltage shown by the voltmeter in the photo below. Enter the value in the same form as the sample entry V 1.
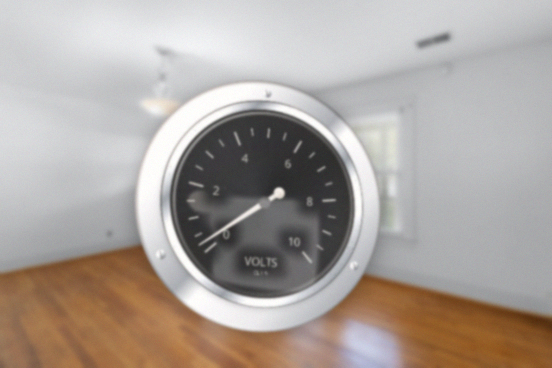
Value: V 0.25
